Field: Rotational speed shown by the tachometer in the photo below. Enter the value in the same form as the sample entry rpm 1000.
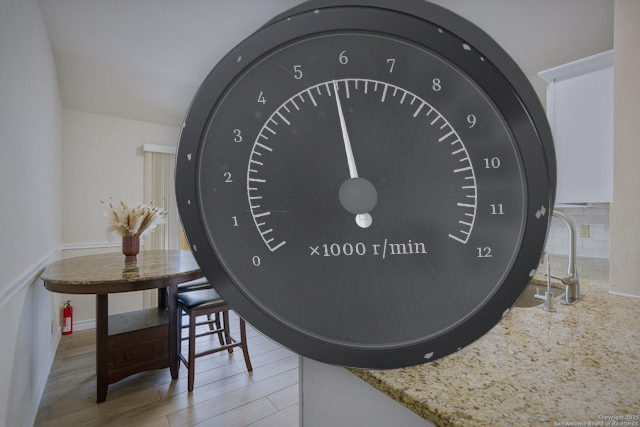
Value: rpm 5750
